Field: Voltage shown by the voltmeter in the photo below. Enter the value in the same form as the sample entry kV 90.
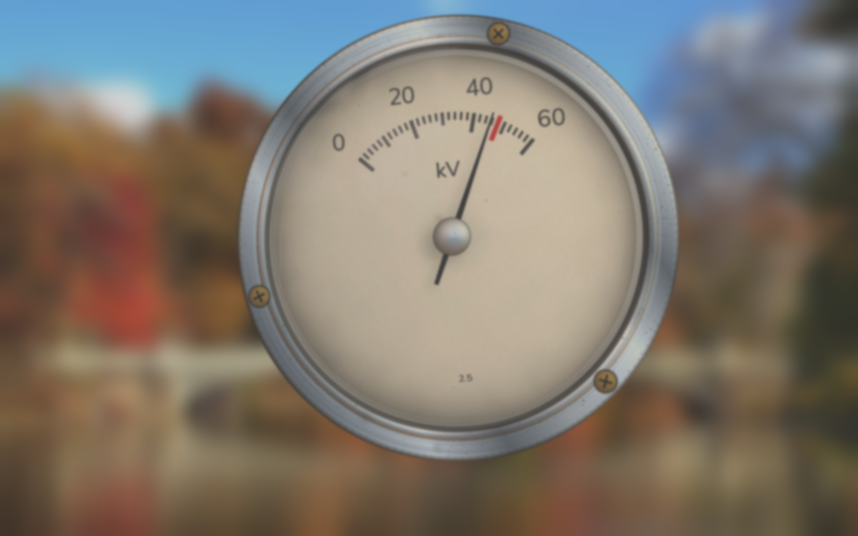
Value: kV 46
